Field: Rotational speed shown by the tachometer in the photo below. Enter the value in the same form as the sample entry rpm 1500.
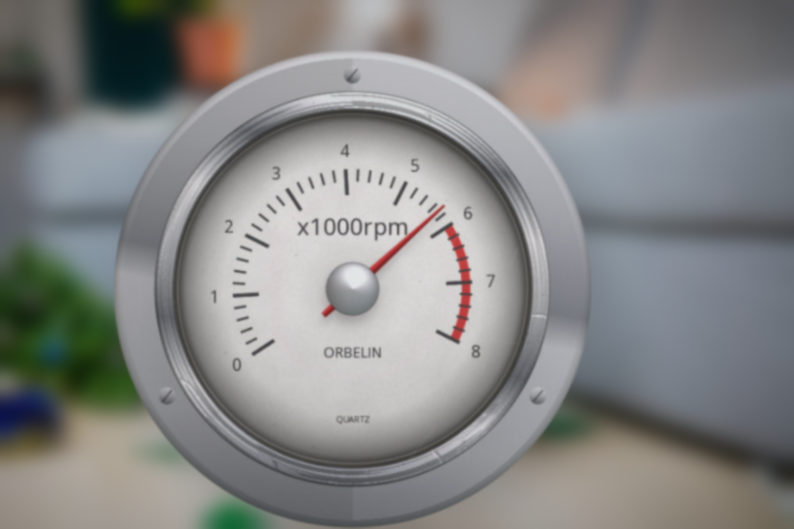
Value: rpm 5700
